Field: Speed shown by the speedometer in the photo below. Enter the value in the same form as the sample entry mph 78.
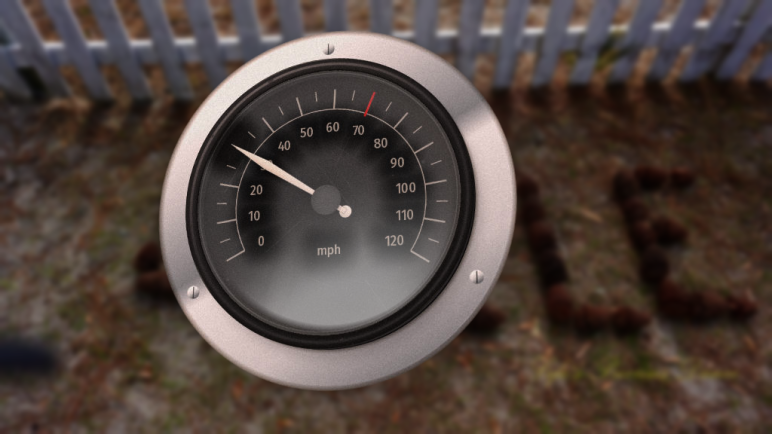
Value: mph 30
